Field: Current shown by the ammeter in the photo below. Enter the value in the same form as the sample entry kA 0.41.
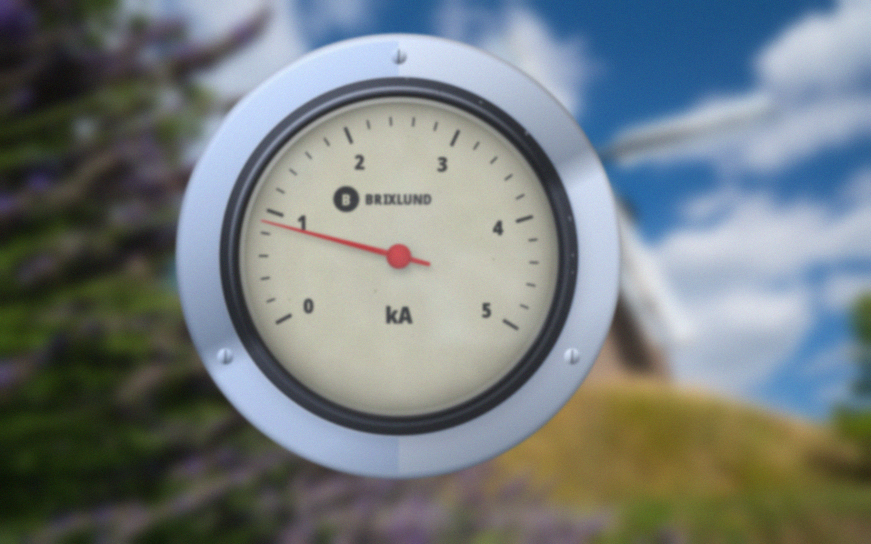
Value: kA 0.9
